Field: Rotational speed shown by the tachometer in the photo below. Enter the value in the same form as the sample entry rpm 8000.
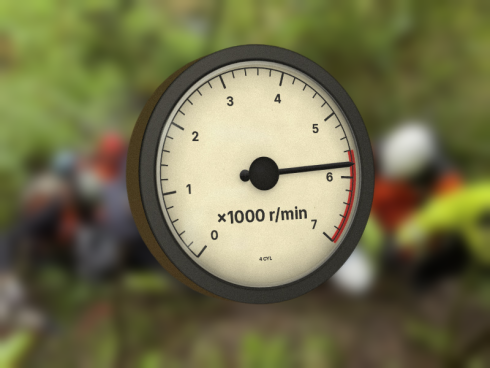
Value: rpm 5800
